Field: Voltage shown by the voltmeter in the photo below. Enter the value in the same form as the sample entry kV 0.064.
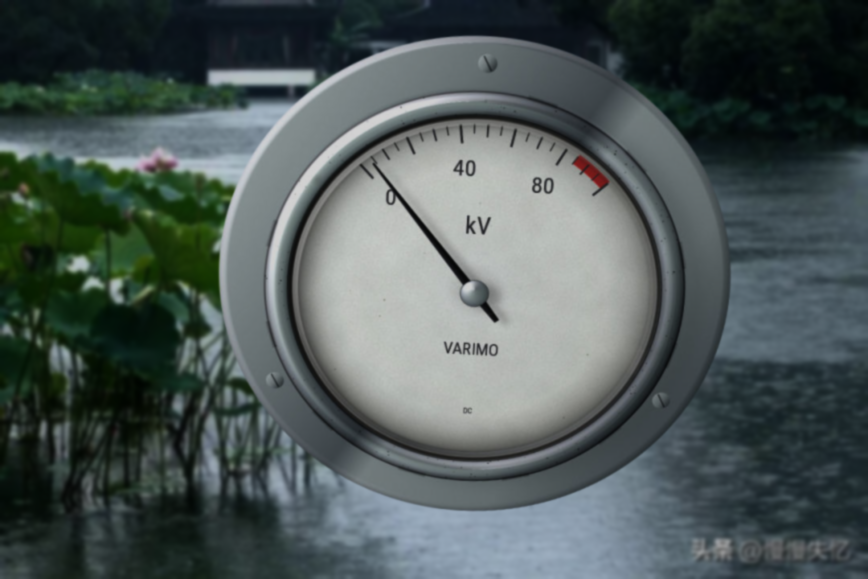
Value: kV 5
